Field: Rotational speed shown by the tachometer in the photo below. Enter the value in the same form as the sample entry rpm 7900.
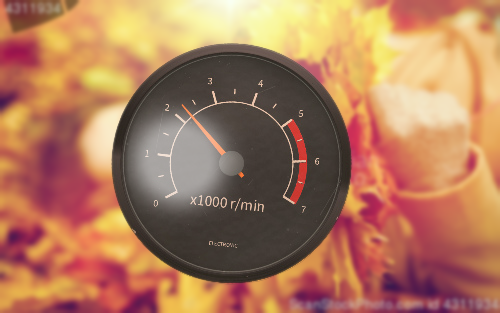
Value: rpm 2250
